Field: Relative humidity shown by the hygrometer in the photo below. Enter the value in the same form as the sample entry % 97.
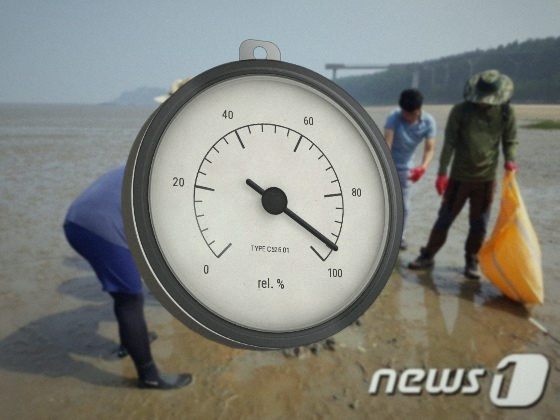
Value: % 96
